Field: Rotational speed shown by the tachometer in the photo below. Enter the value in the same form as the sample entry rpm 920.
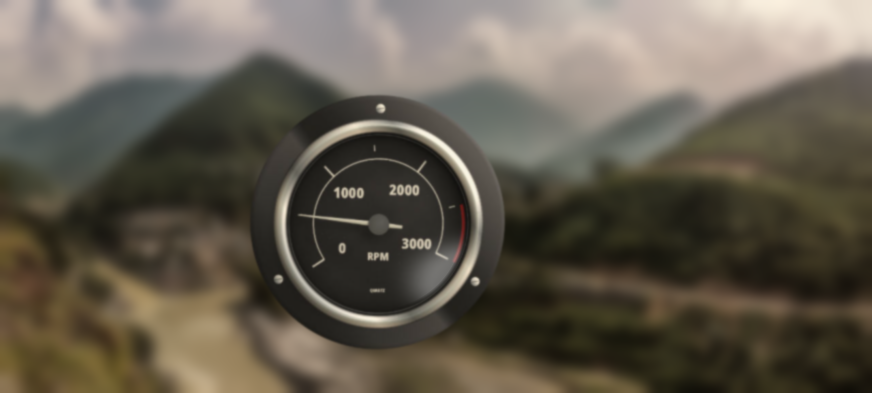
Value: rpm 500
